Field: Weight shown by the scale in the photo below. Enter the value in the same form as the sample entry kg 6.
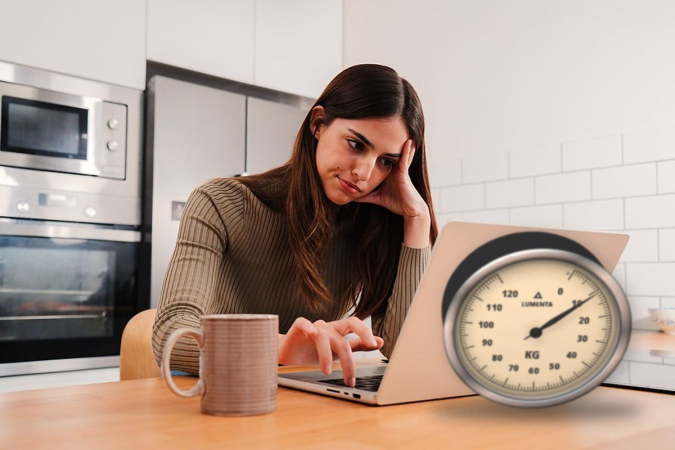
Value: kg 10
